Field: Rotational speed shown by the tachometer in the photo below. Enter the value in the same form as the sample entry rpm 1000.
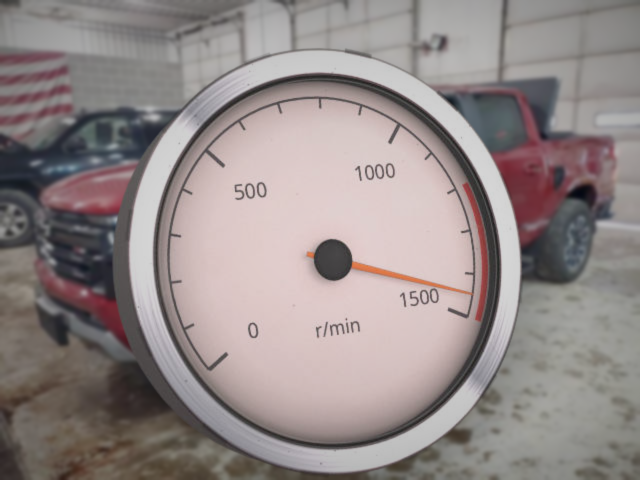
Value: rpm 1450
